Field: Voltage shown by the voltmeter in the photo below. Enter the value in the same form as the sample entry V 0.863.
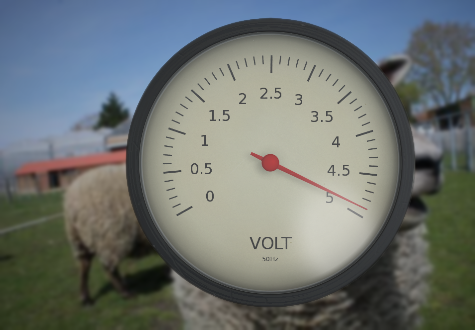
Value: V 4.9
